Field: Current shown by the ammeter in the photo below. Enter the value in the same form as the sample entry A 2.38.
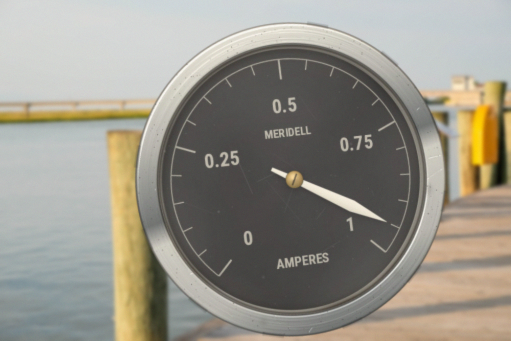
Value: A 0.95
